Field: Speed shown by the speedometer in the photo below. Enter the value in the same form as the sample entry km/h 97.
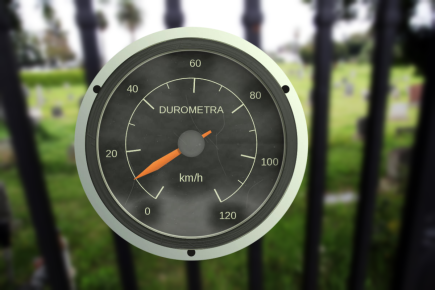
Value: km/h 10
